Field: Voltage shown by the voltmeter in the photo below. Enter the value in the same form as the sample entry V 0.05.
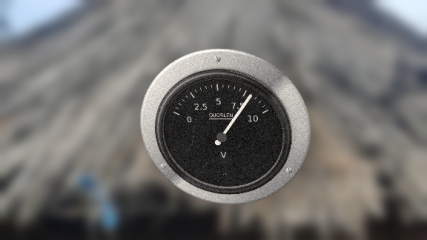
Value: V 8
